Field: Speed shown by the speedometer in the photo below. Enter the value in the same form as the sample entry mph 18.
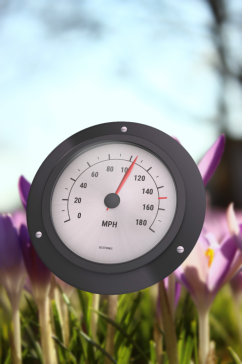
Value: mph 105
